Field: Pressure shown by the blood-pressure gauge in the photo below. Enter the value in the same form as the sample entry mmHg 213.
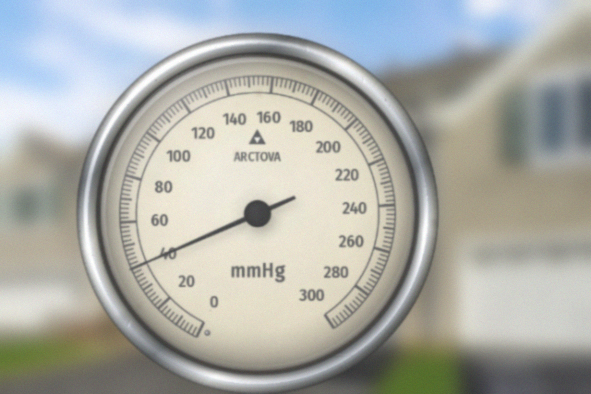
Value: mmHg 40
